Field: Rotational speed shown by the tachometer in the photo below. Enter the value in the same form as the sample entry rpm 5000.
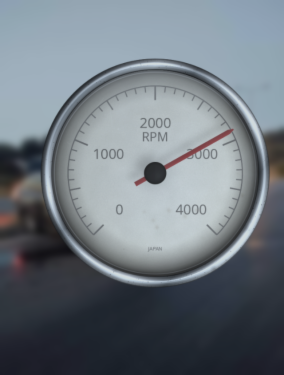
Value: rpm 2900
